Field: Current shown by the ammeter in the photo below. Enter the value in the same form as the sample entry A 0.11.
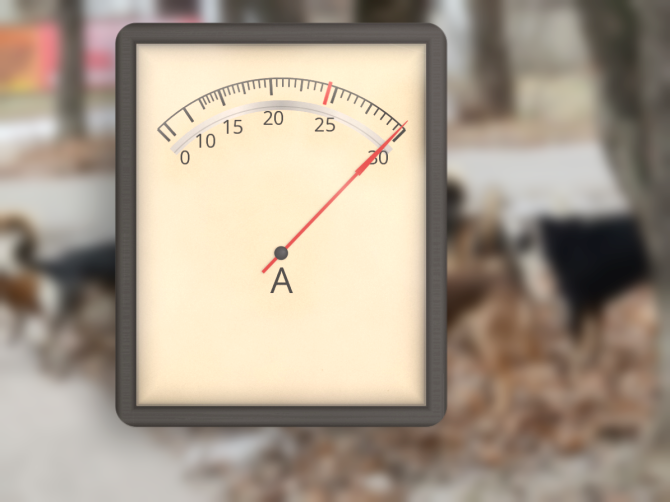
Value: A 29.75
